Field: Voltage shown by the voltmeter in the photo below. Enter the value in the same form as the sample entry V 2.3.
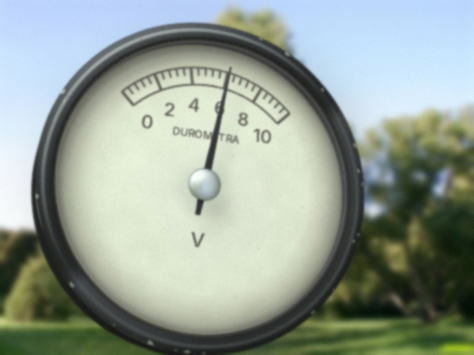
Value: V 6
